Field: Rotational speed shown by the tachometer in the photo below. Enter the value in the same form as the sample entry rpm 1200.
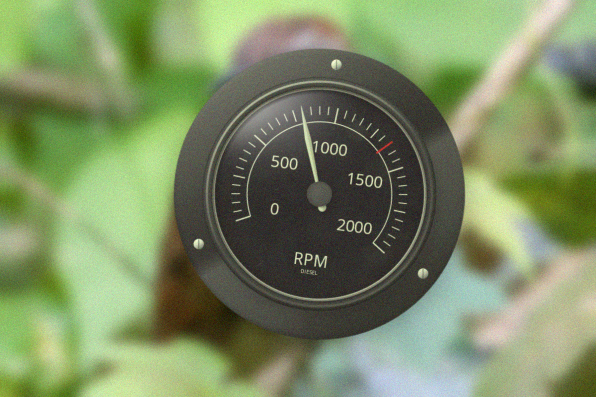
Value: rpm 800
